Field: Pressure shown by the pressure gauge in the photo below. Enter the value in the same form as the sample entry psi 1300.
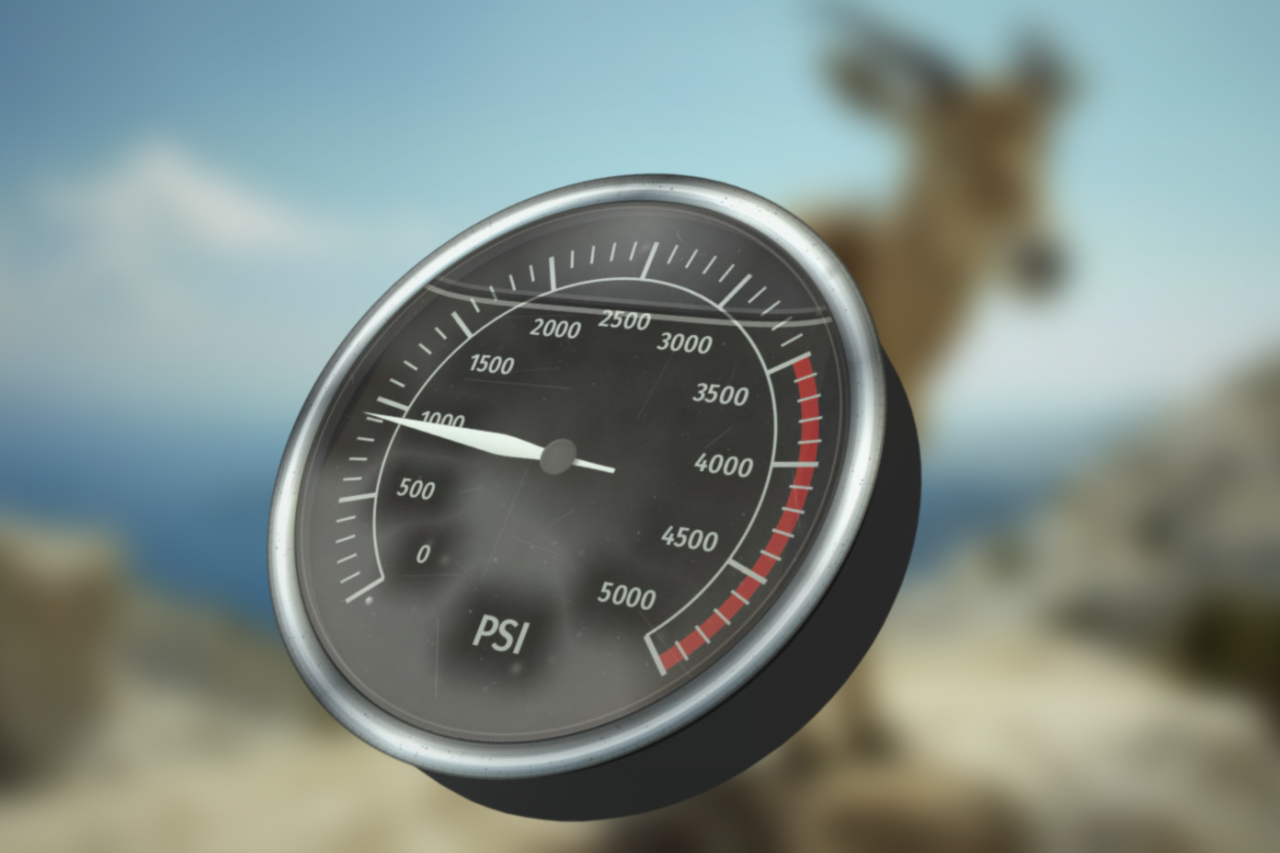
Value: psi 900
